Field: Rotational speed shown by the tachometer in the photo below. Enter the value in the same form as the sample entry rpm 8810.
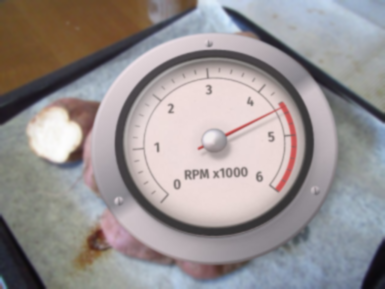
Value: rpm 4500
